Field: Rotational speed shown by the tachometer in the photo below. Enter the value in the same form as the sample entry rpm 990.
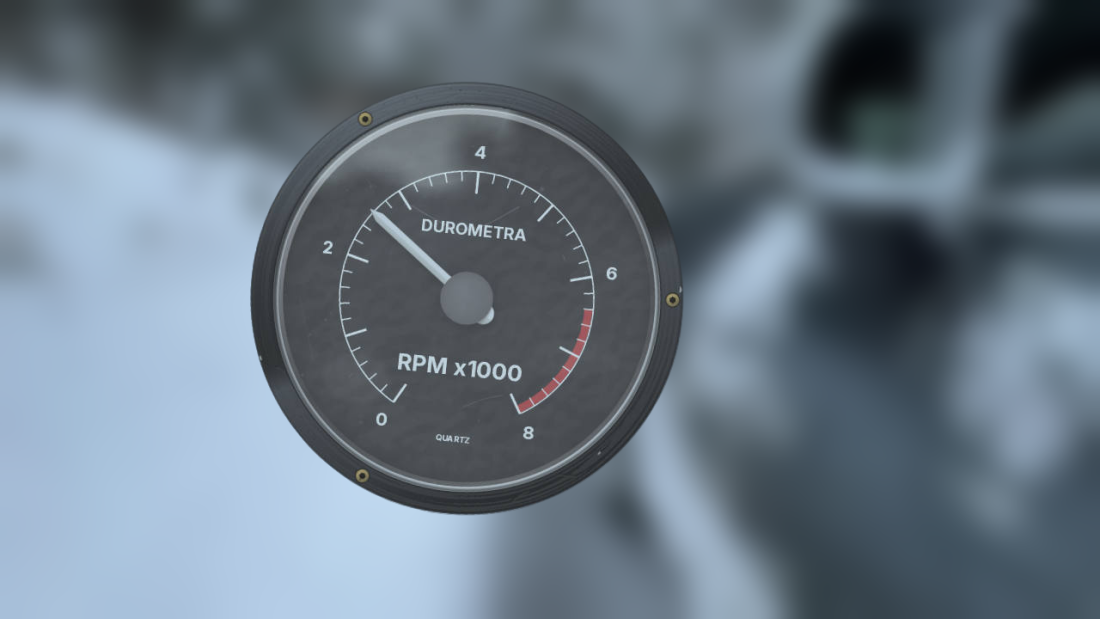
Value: rpm 2600
